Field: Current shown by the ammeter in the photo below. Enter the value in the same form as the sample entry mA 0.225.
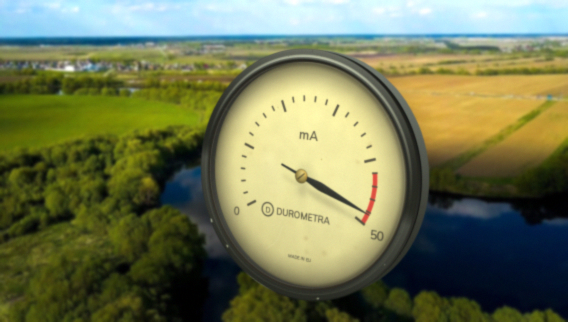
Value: mA 48
